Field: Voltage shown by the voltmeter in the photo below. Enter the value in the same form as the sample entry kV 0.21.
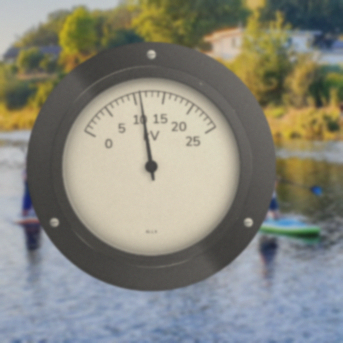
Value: kV 11
